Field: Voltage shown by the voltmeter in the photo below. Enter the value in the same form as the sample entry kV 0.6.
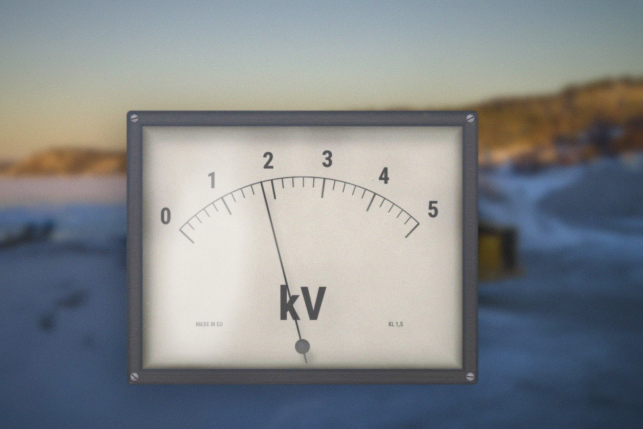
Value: kV 1.8
